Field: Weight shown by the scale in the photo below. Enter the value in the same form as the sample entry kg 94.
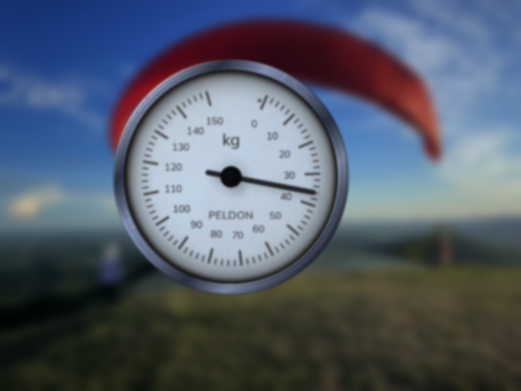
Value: kg 36
